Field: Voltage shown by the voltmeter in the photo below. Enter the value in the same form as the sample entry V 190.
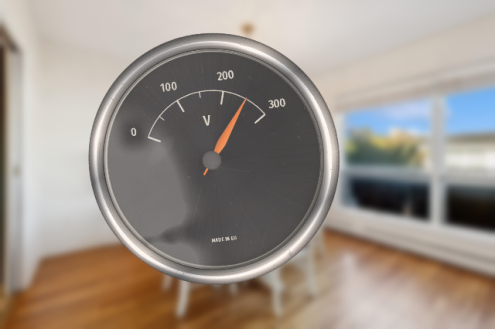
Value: V 250
